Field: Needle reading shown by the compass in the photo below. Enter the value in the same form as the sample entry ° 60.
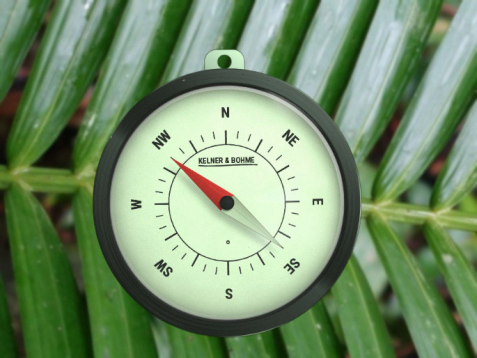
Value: ° 310
